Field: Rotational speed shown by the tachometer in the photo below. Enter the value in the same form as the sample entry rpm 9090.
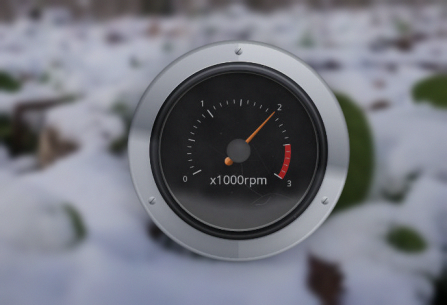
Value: rpm 2000
